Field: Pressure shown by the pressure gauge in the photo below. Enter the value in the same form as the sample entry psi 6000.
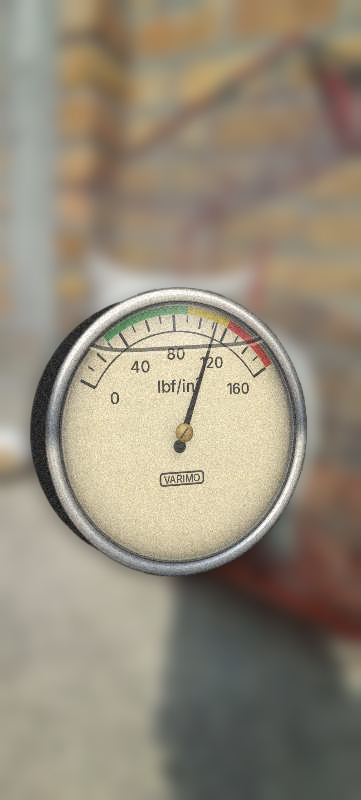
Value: psi 110
